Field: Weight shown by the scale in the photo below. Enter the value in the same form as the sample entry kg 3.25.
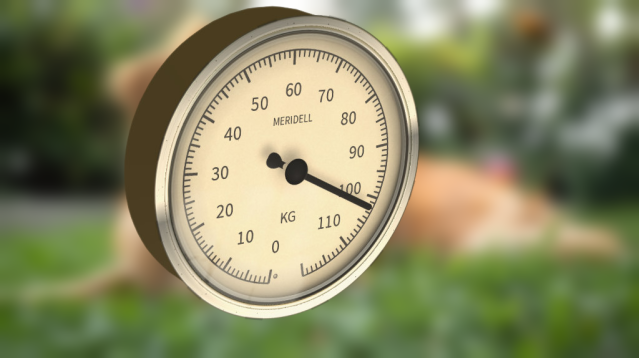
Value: kg 102
